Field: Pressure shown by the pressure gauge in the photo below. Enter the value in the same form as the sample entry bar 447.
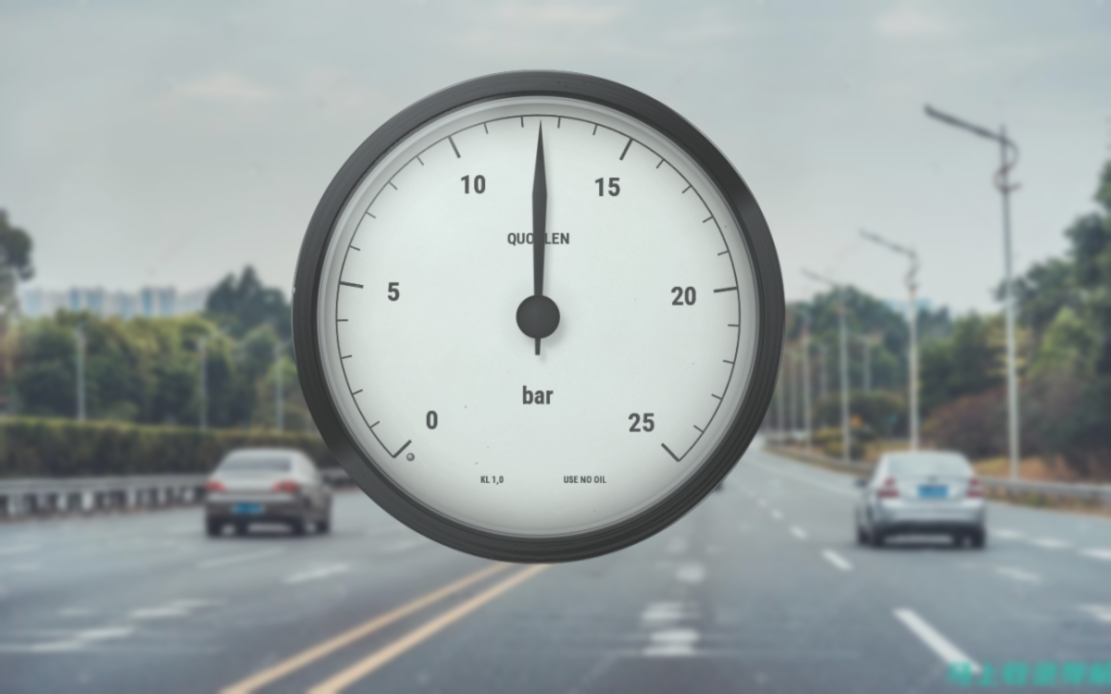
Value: bar 12.5
